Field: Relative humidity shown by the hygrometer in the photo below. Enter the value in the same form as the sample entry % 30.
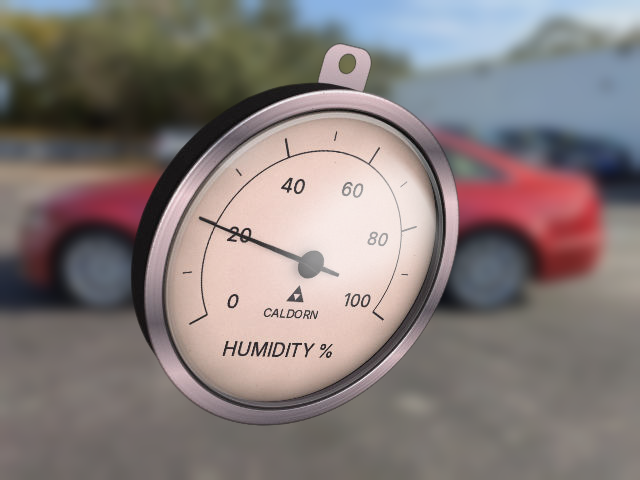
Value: % 20
